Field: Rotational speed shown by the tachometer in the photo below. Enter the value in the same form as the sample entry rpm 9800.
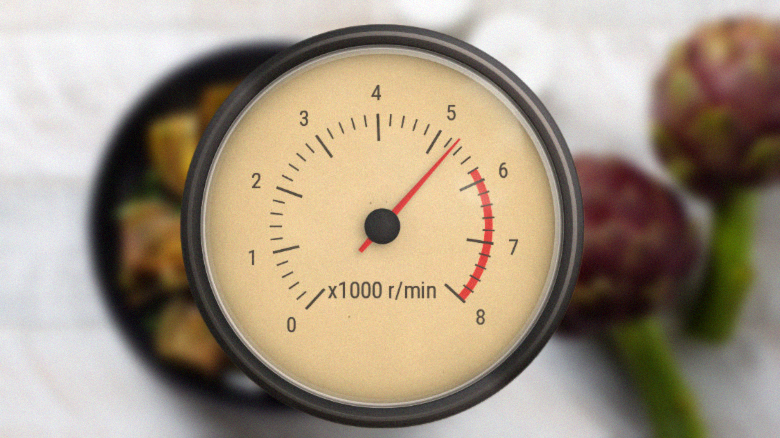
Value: rpm 5300
